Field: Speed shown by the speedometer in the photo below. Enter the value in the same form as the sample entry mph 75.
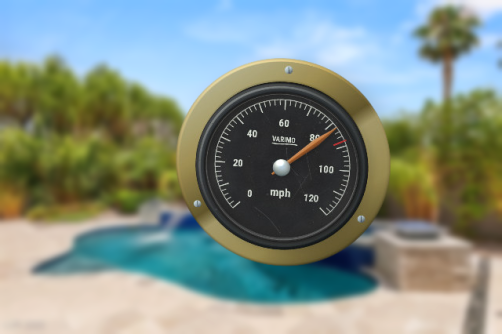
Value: mph 82
